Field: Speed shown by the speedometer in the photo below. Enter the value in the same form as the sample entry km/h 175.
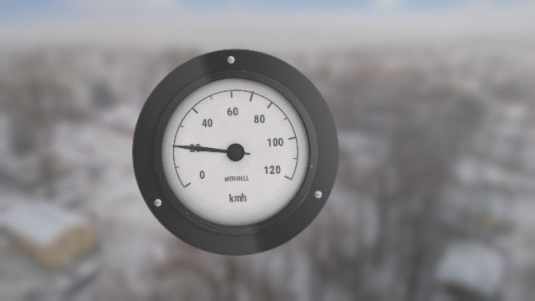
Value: km/h 20
